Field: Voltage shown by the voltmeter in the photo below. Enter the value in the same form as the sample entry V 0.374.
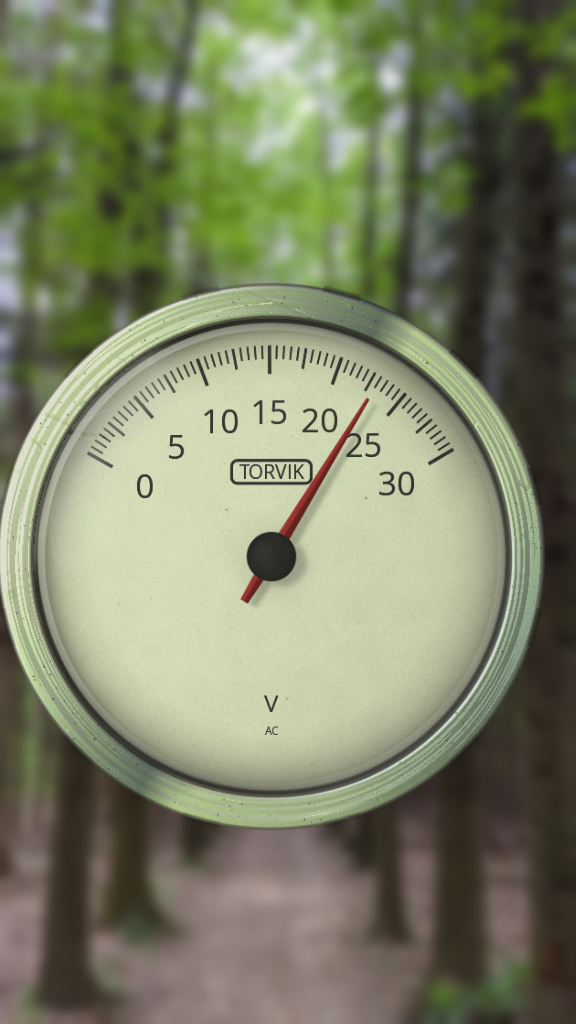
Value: V 23
